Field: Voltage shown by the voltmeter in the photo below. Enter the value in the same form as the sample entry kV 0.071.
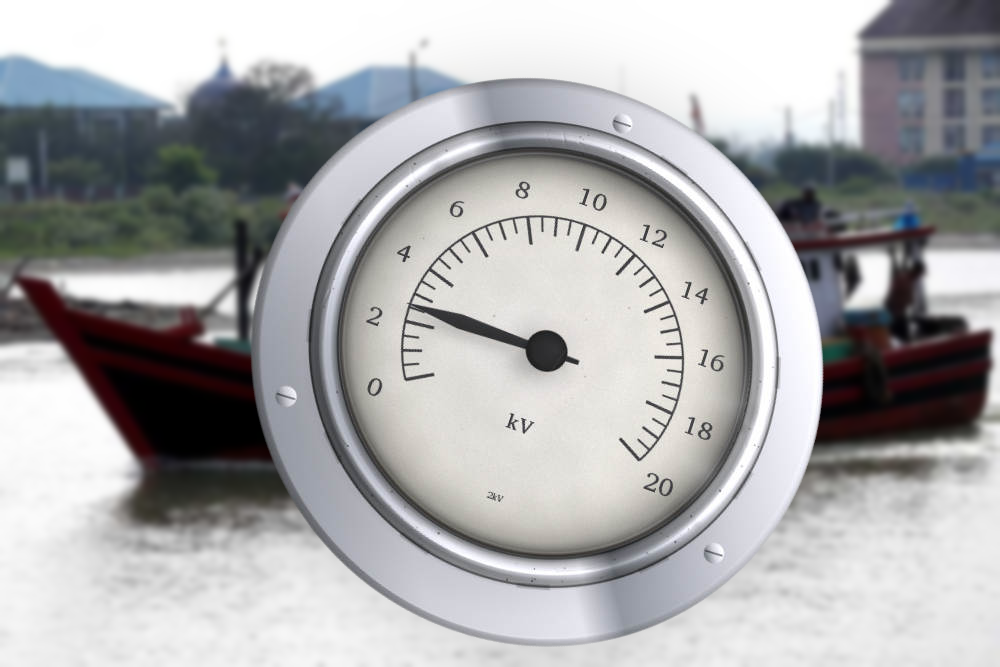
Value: kV 2.5
